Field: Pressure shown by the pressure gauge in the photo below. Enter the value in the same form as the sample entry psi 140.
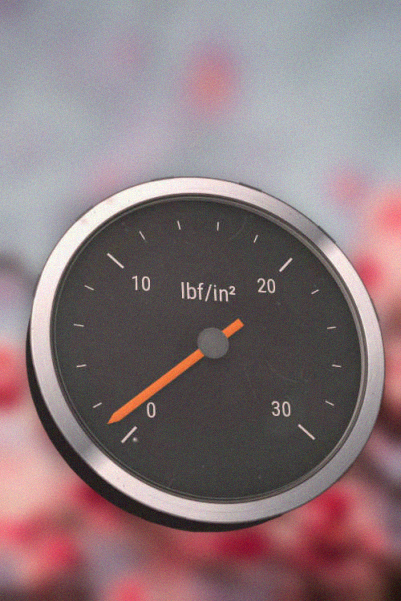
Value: psi 1
